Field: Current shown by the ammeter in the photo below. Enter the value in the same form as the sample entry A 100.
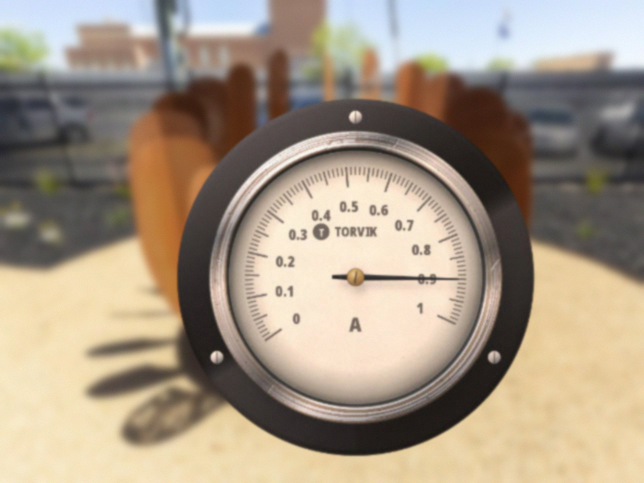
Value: A 0.9
